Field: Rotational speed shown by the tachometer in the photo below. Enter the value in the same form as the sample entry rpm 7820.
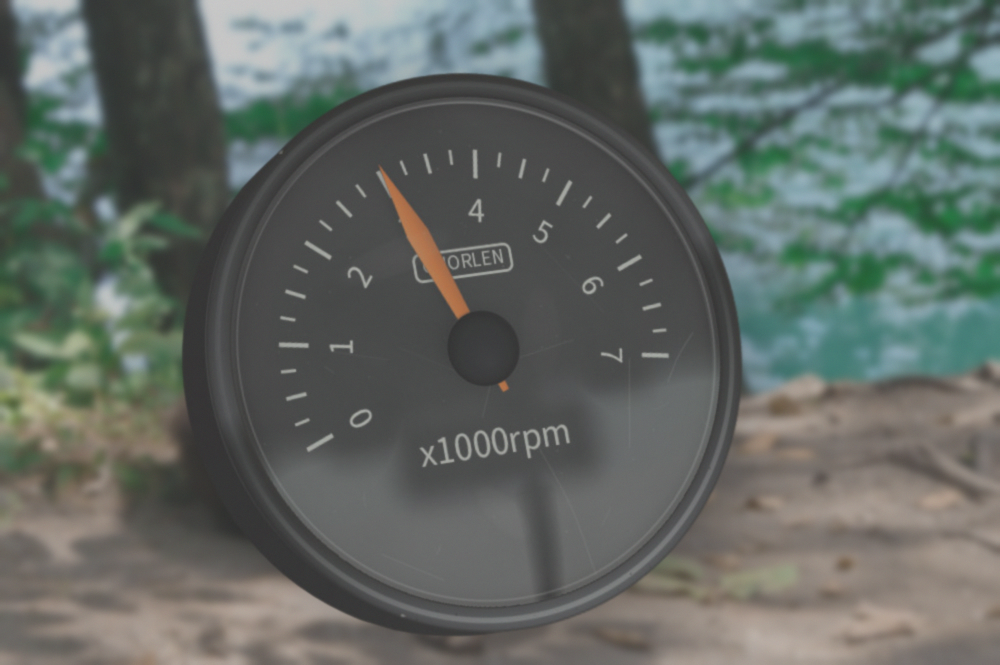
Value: rpm 3000
